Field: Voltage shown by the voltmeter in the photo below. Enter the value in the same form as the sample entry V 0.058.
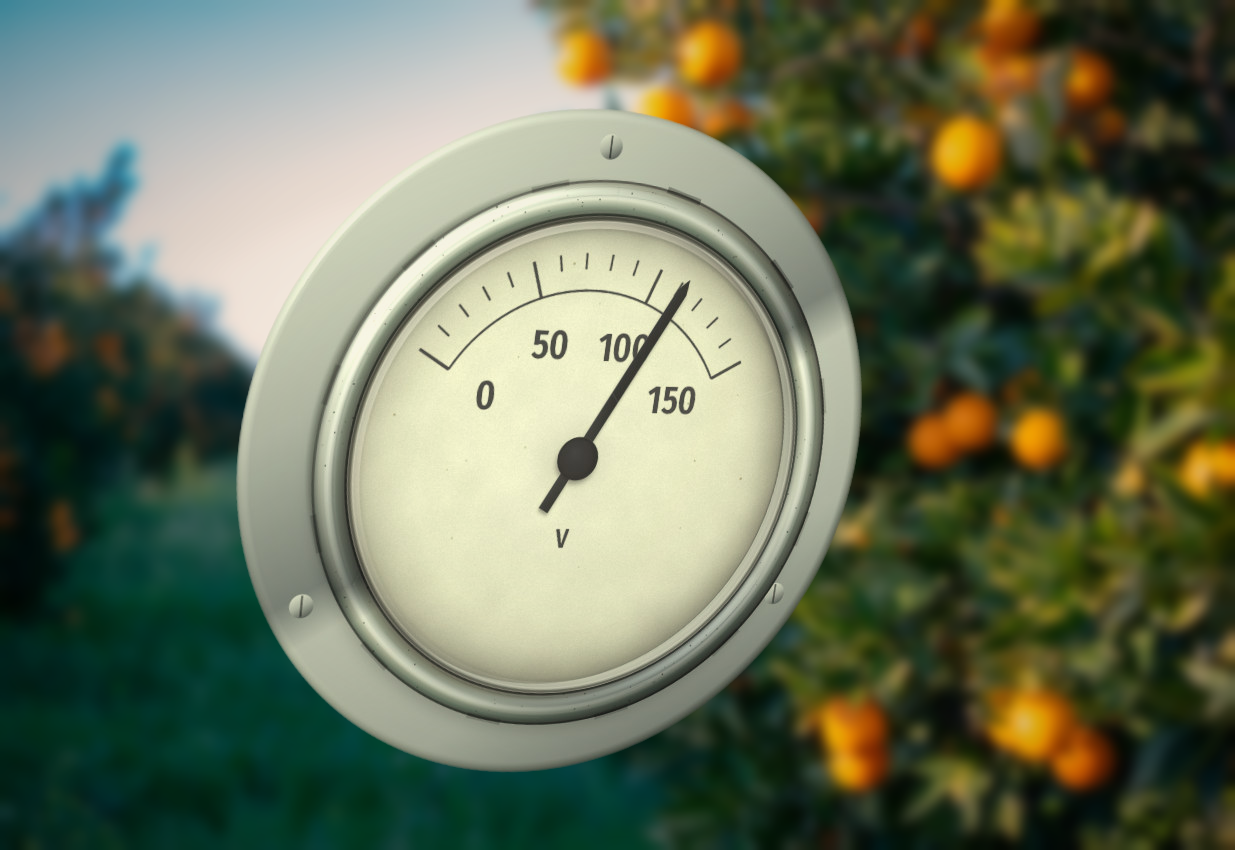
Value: V 110
